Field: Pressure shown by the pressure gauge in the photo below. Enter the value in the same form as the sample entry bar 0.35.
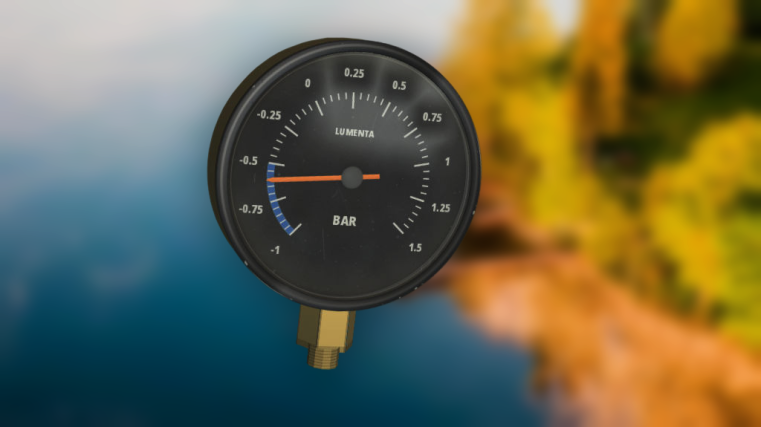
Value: bar -0.6
